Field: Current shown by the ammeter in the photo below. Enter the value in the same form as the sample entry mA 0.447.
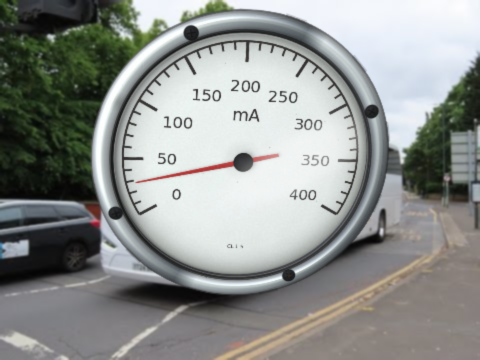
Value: mA 30
